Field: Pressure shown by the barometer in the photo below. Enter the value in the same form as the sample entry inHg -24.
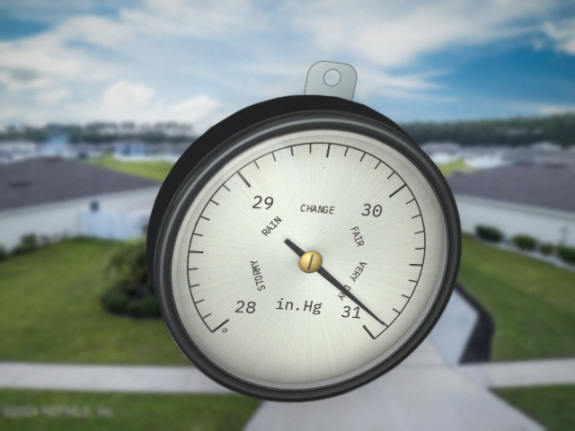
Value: inHg 30.9
